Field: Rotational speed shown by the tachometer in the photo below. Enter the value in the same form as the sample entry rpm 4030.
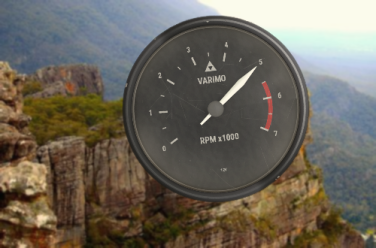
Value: rpm 5000
